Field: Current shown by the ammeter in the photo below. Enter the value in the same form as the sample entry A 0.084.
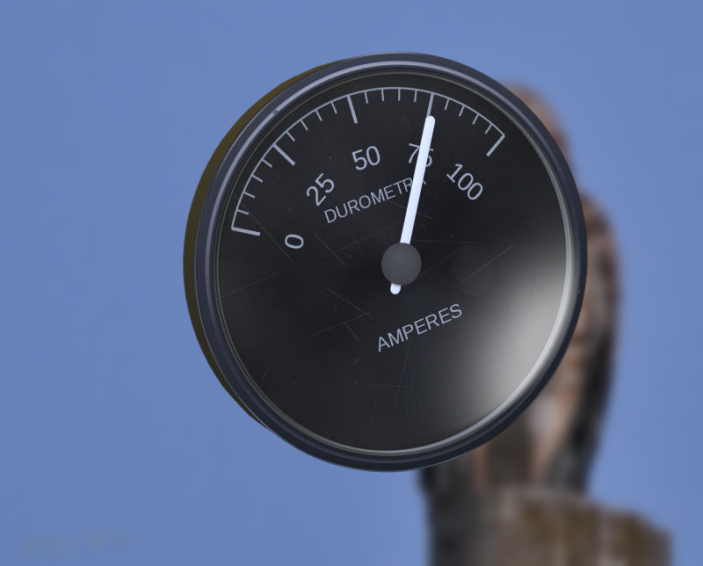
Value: A 75
